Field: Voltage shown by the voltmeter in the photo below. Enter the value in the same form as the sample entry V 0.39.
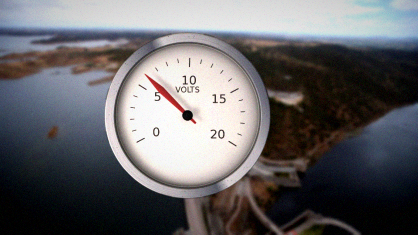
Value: V 6
